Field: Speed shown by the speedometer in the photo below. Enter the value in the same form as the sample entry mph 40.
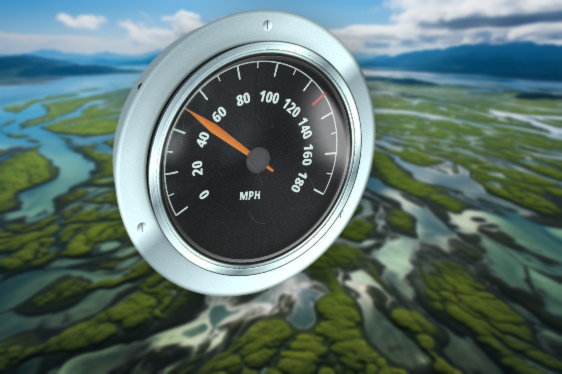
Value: mph 50
